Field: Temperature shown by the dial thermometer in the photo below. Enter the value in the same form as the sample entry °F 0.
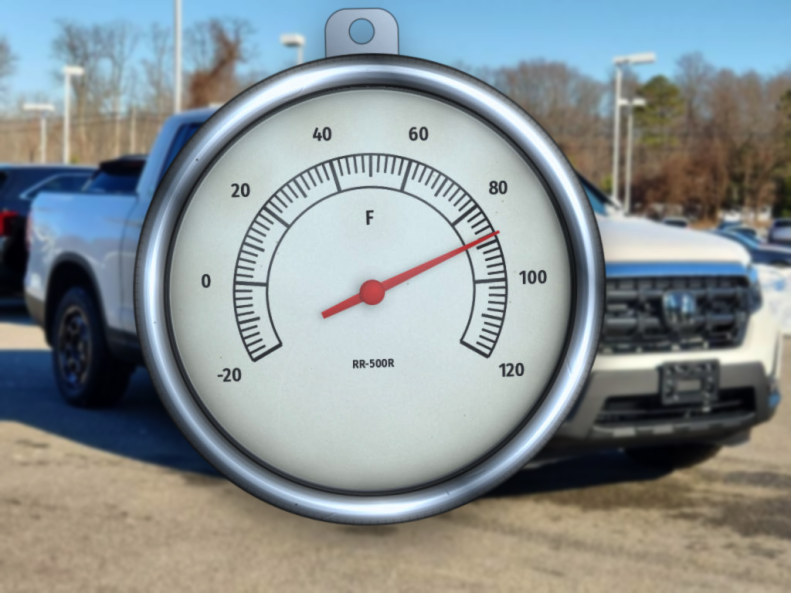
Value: °F 88
